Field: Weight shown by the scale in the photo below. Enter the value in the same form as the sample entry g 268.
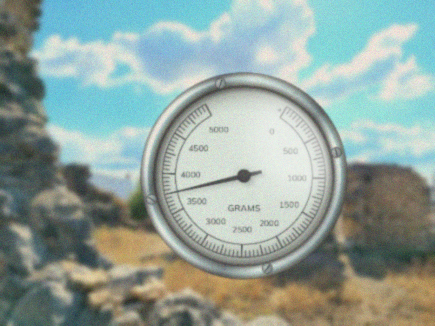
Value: g 3750
